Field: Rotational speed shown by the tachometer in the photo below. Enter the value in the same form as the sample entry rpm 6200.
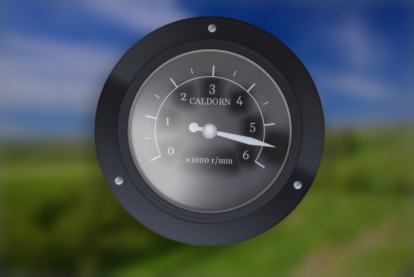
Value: rpm 5500
